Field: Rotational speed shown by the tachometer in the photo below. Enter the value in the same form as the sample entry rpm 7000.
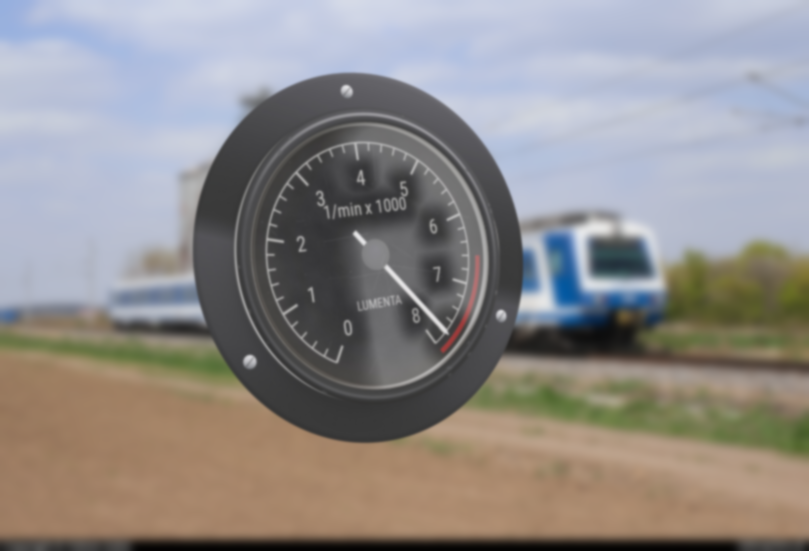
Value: rpm 7800
